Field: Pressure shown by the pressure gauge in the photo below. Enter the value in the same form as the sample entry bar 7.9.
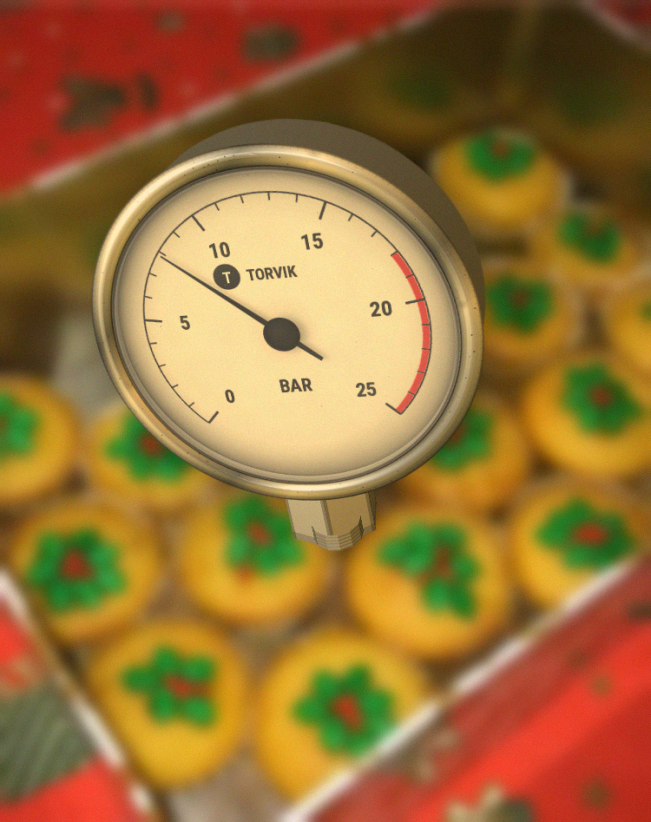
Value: bar 8
